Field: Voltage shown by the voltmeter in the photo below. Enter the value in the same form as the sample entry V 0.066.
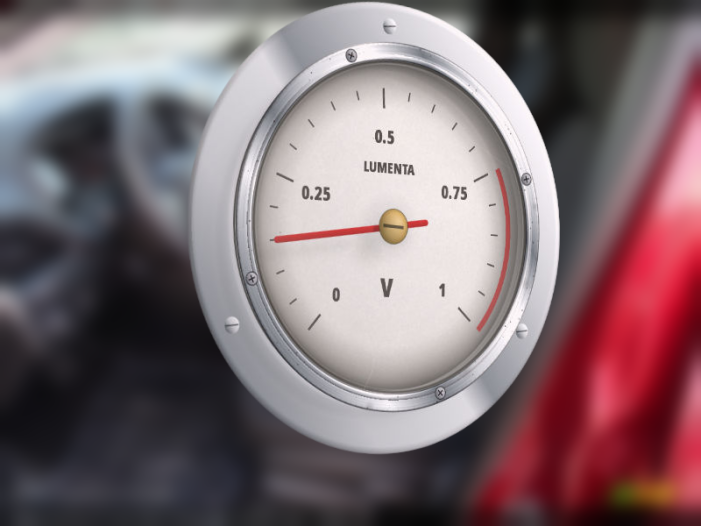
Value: V 0.15
